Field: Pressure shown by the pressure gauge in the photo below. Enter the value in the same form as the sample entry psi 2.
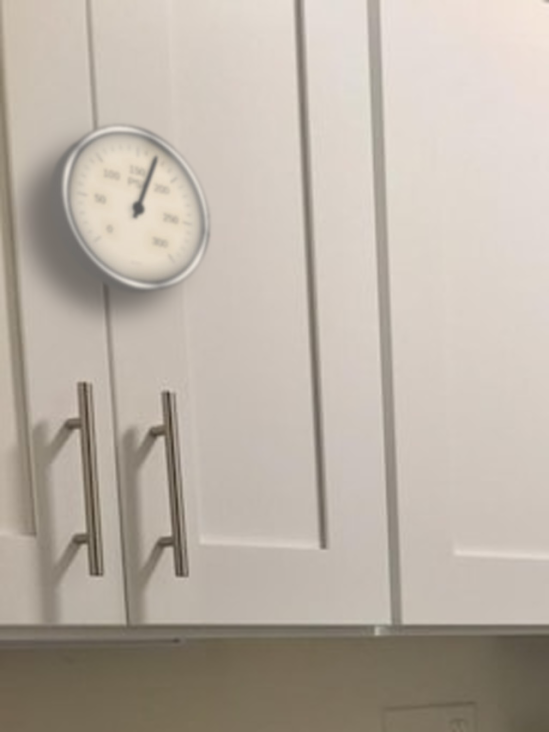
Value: psi 170
